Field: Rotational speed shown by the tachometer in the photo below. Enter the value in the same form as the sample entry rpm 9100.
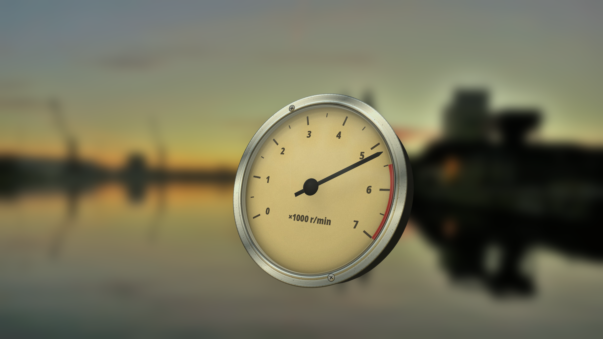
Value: rpm 5250
